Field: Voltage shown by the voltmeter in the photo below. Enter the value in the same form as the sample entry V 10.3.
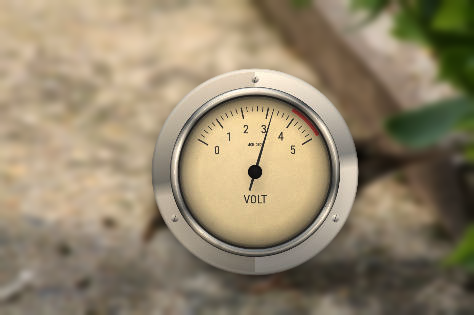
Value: V 3.2
